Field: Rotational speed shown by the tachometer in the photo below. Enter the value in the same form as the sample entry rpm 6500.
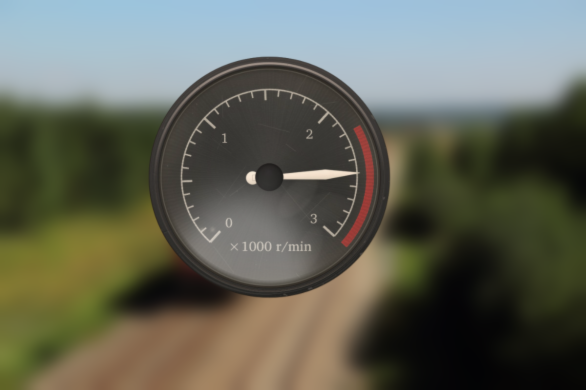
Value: rpm 2500
